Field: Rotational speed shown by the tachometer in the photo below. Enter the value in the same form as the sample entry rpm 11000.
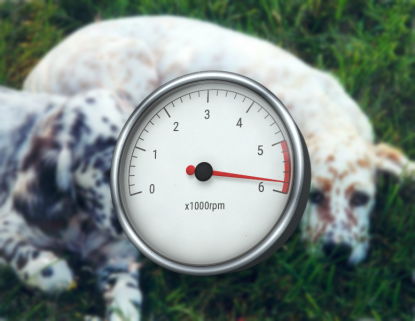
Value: rpm 5800
